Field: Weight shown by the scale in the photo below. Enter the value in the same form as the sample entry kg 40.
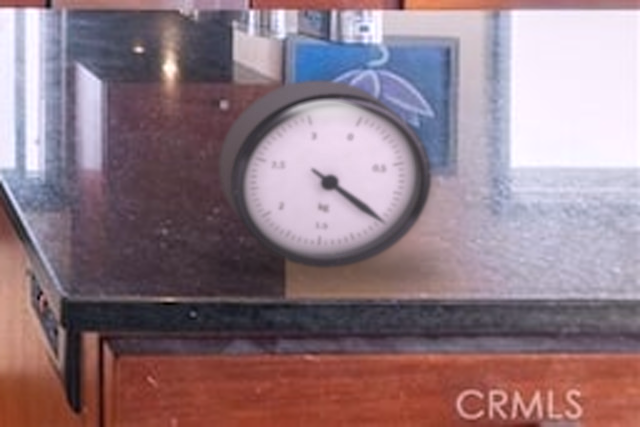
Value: kg 1
